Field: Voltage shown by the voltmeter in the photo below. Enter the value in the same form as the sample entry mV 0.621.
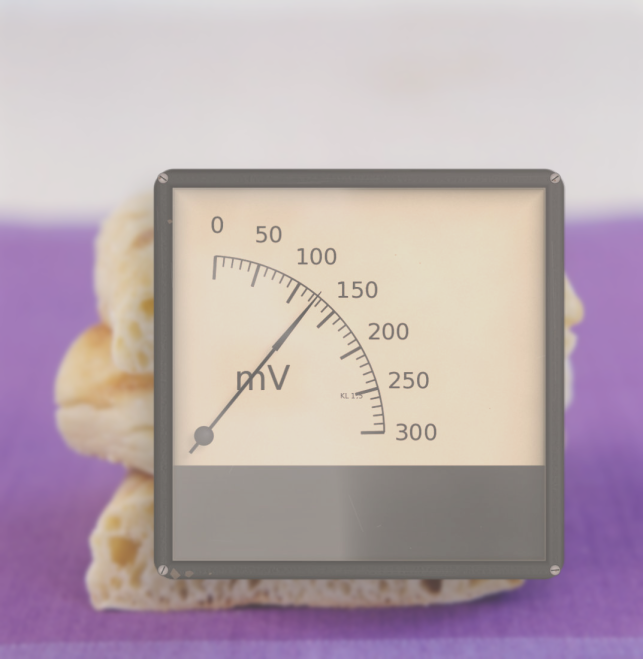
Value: mV 125
